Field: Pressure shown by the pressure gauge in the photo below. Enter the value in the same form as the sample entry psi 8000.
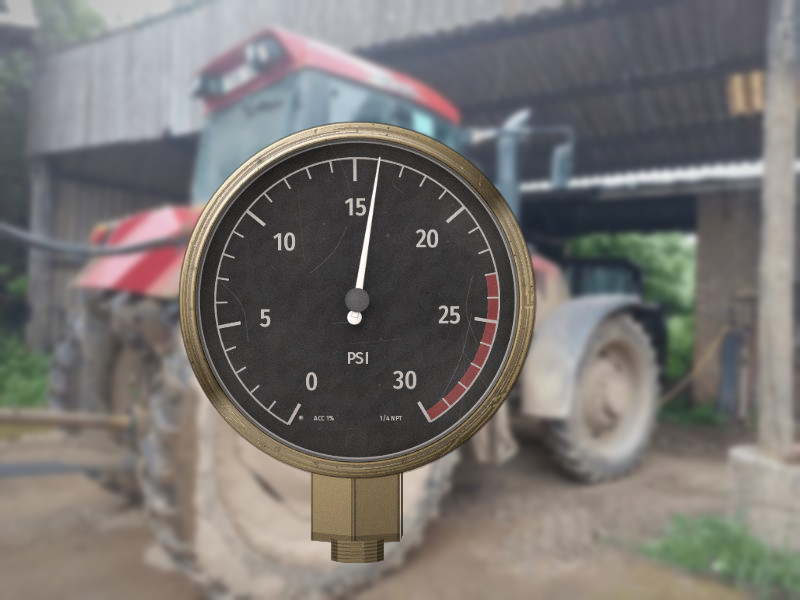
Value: psi 16
